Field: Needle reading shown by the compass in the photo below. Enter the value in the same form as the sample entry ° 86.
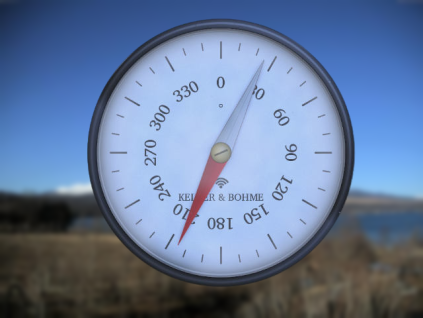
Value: ° 205
